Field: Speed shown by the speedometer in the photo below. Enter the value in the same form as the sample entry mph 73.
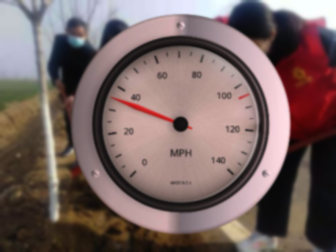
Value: mph 35
